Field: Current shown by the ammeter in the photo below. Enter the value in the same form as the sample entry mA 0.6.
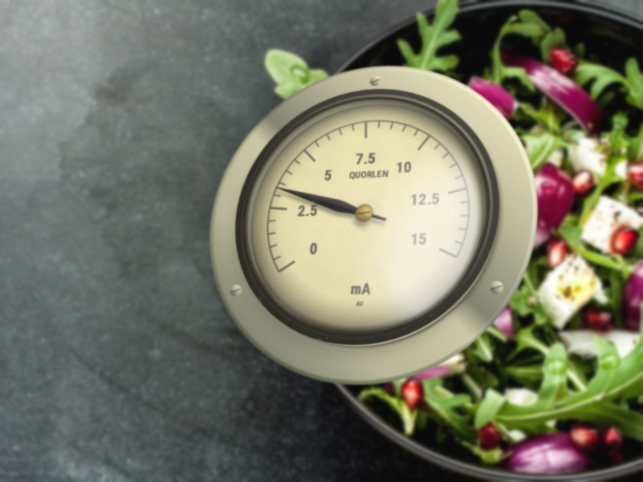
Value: mA 3.25
